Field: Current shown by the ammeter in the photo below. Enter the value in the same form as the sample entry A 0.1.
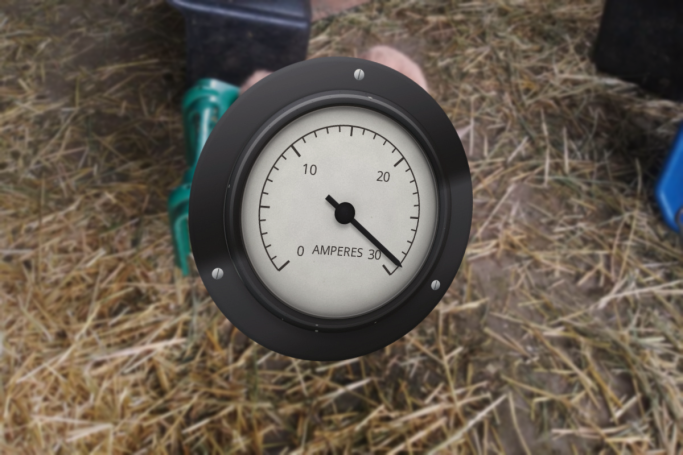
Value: A 29
